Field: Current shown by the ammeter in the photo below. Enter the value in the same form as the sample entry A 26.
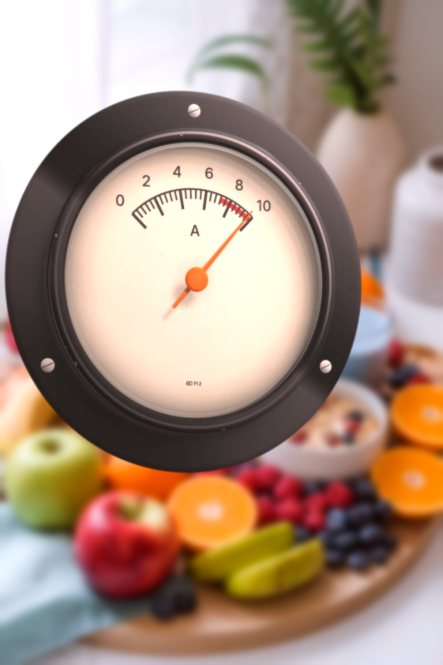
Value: A 9.6
